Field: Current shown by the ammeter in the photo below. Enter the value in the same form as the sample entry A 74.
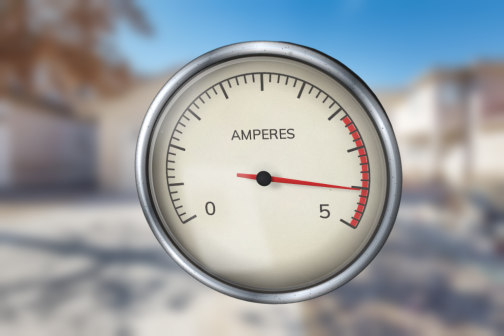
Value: A 4.5
